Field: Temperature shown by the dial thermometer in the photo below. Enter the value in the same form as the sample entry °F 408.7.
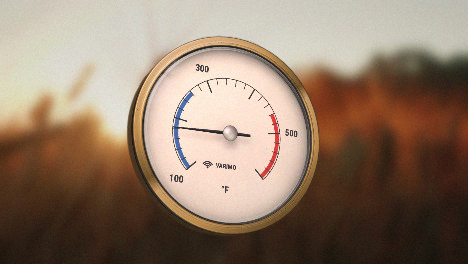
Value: °F 180
